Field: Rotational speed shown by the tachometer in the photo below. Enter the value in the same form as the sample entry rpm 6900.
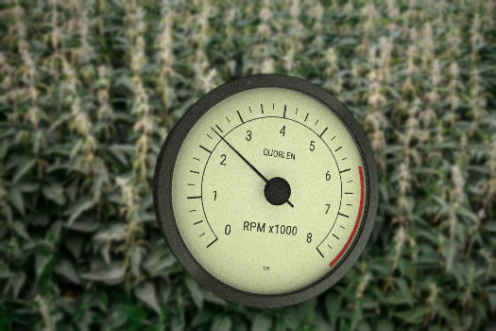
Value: rpm 2375
